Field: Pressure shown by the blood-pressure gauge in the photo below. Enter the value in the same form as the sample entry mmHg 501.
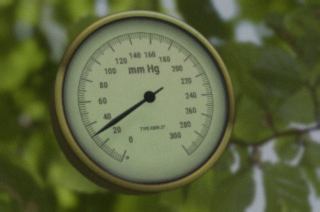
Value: mmHg 30
